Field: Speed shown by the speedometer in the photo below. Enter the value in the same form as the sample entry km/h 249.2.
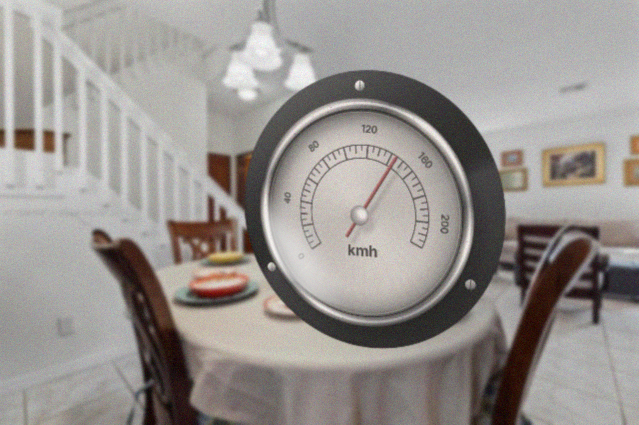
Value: km/h 145
